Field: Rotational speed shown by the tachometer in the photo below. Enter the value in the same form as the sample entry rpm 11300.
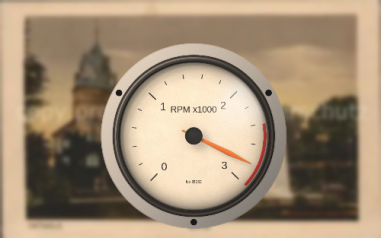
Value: rpm 2800
